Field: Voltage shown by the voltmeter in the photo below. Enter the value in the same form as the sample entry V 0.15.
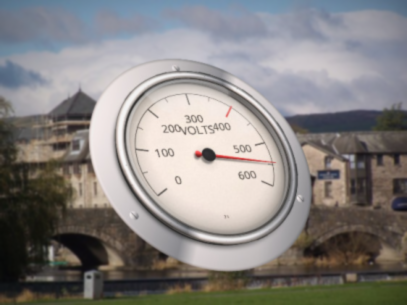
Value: V 550
